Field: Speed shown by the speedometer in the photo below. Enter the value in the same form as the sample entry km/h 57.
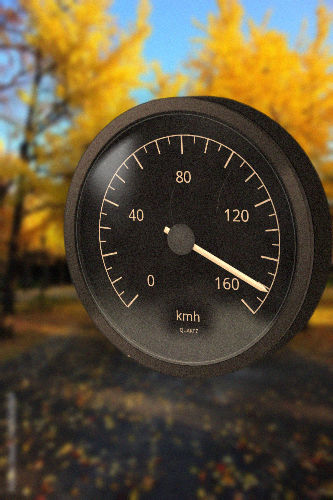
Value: km/h 150
